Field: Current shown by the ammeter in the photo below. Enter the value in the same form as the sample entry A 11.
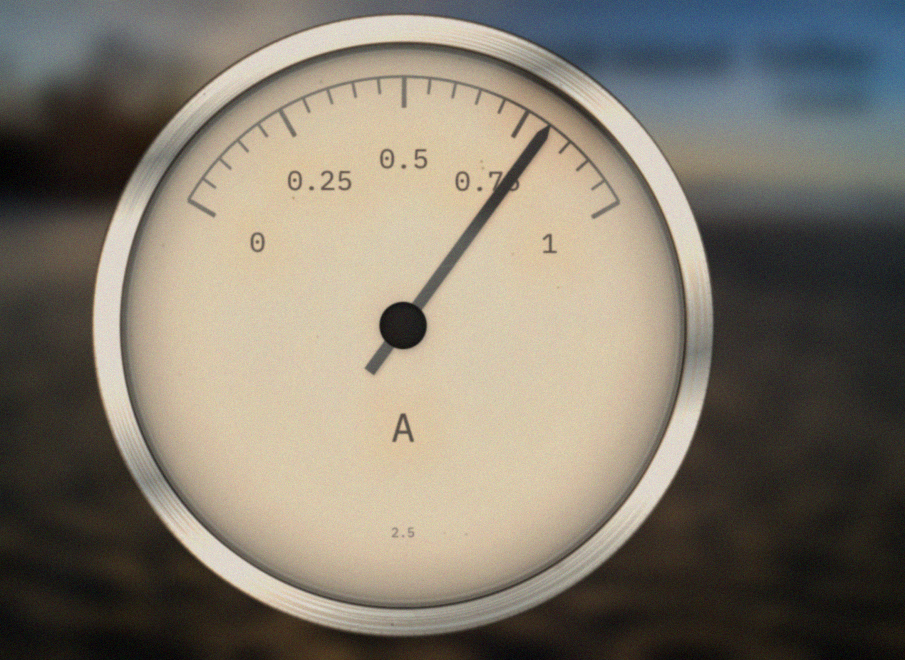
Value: A 0.8
